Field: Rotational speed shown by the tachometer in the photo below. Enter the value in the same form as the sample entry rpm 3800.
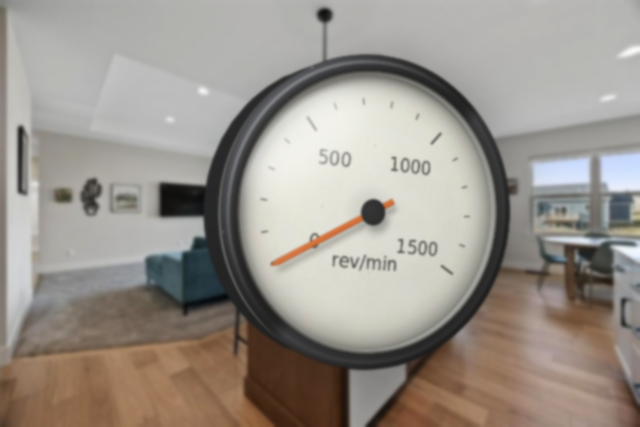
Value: rpm 0
